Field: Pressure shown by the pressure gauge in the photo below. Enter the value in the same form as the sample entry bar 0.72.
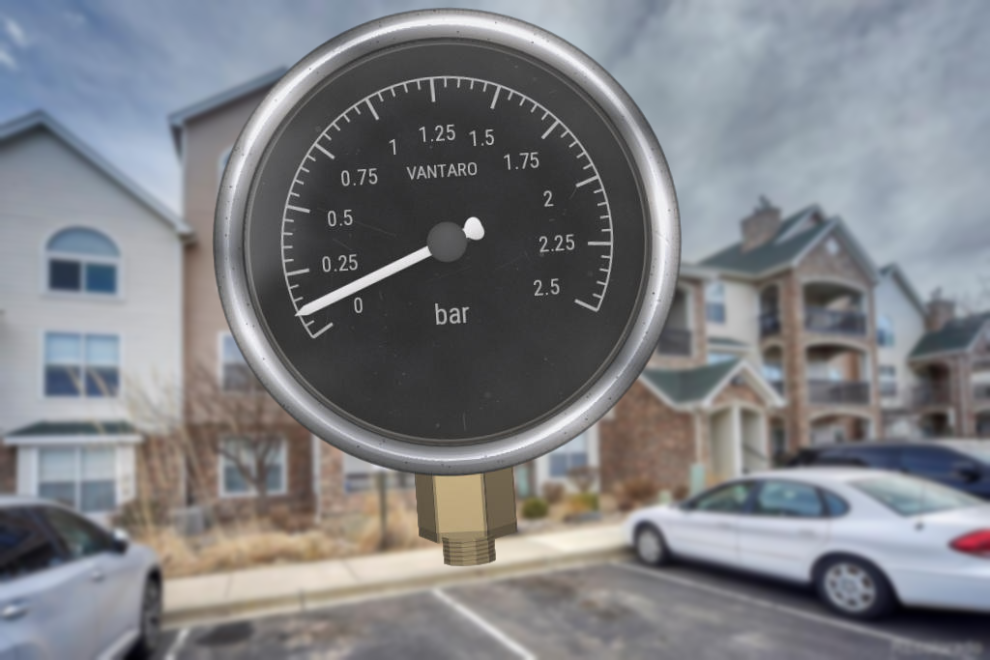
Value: bar 0.1
